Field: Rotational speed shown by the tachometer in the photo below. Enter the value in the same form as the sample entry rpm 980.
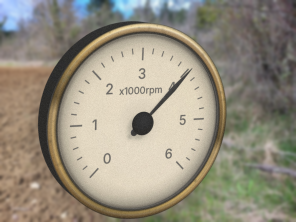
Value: rpm 4000
